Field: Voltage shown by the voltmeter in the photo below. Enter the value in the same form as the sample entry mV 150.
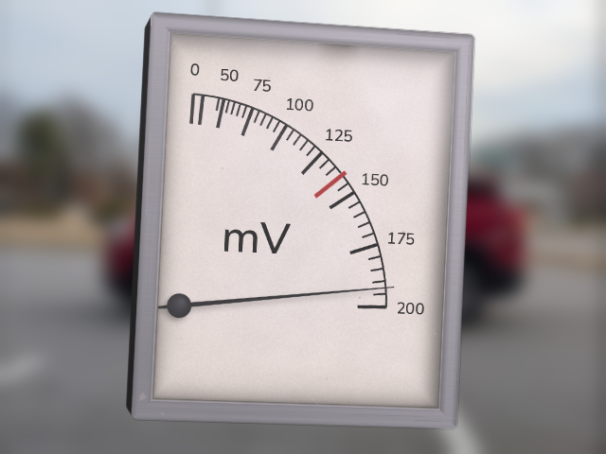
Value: mV 192.5
